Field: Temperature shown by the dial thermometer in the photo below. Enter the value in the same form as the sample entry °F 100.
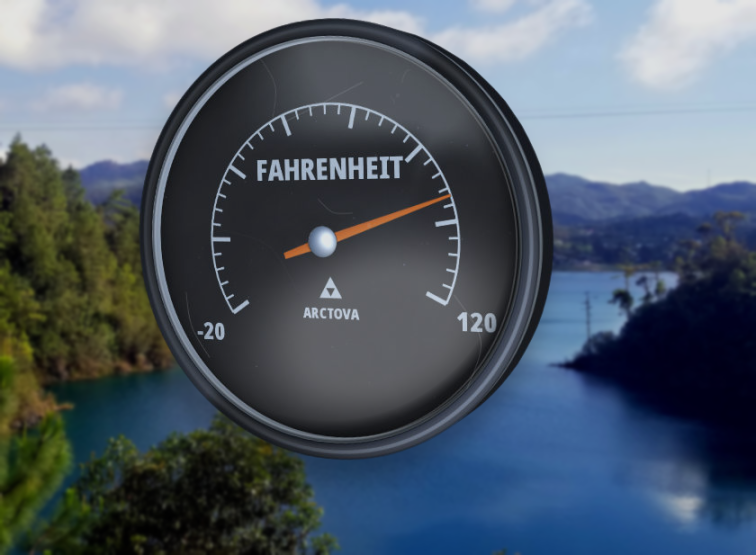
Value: °F 94
